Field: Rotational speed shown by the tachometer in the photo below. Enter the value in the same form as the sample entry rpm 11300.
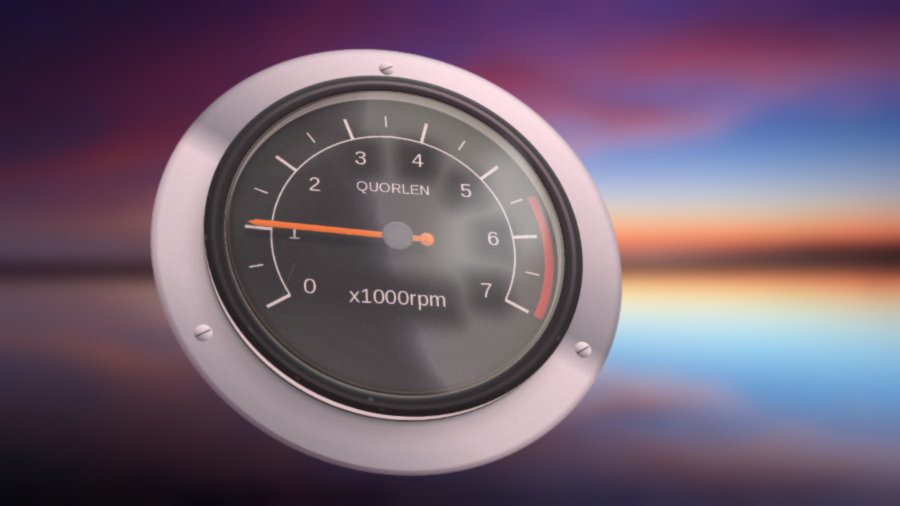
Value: rpm 1000
